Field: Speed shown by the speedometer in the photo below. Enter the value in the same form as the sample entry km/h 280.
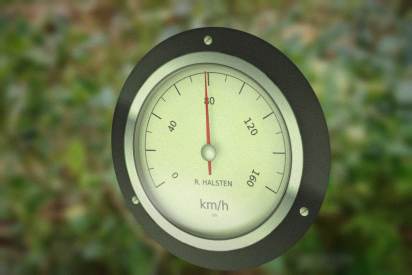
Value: km/h 80
